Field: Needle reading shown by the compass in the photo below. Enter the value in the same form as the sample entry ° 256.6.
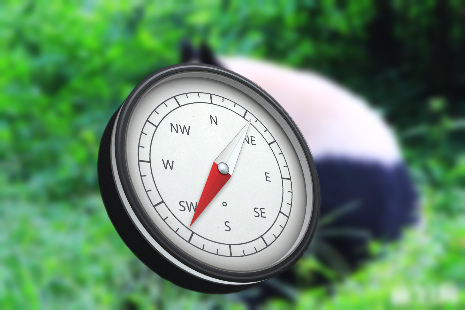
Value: ° 215
